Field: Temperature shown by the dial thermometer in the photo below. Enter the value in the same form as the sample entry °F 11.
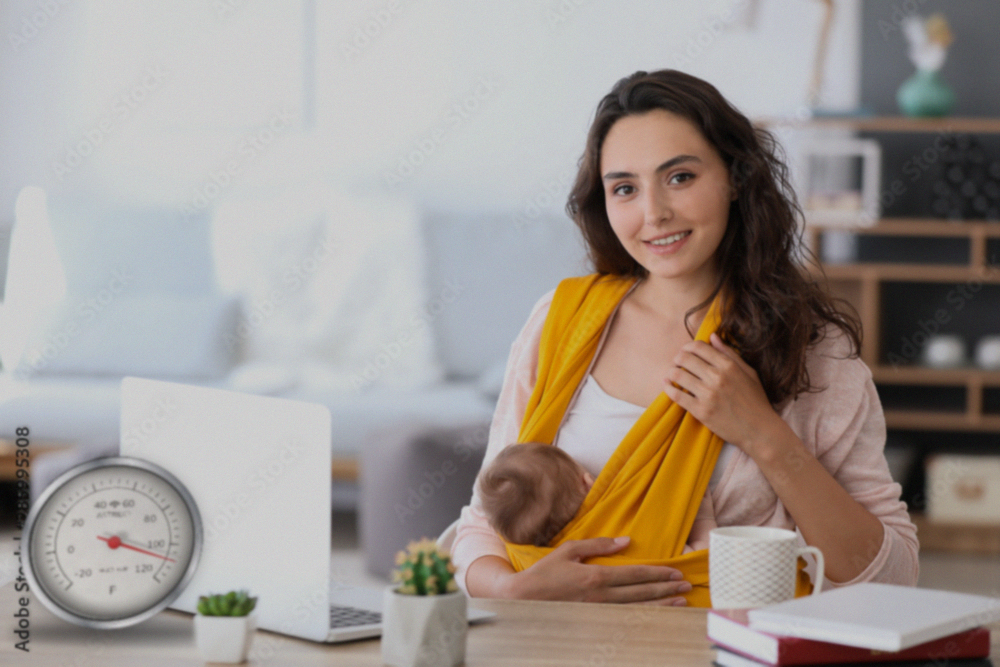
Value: °F 108
